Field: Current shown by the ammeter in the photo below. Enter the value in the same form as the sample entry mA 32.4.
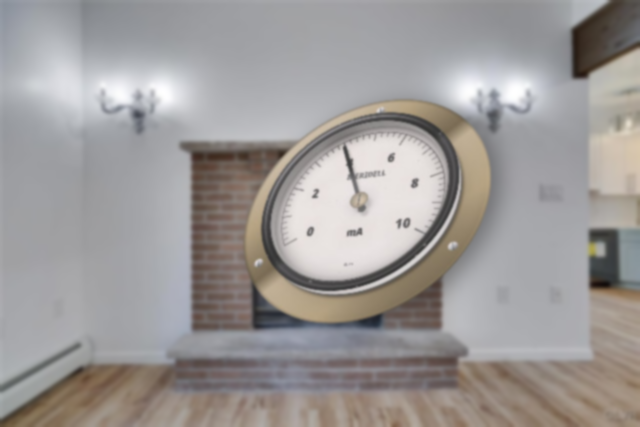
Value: mA 4
